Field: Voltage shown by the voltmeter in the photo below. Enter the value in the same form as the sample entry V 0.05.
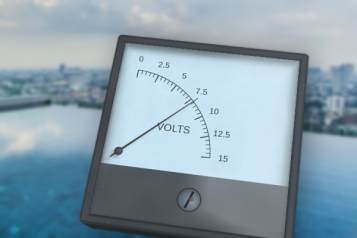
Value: V 8
